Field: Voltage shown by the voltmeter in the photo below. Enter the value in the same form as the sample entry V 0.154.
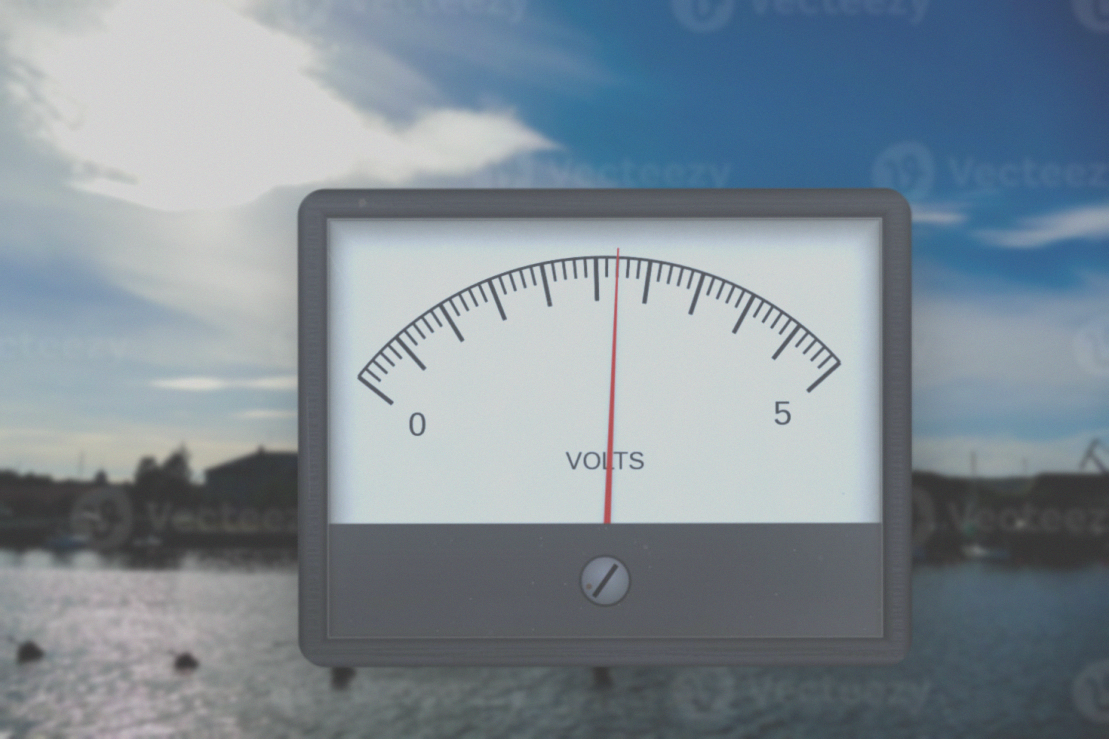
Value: V 2.7
